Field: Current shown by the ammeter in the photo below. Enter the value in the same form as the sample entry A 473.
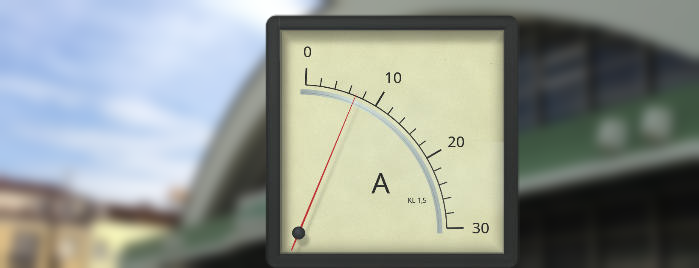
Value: A 7
